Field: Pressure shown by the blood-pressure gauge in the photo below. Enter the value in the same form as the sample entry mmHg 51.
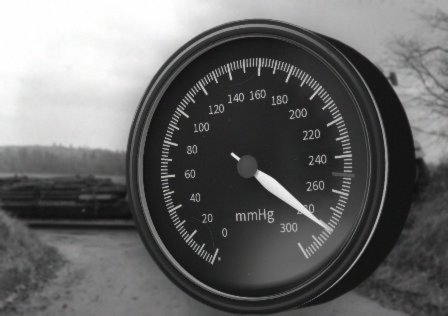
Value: mmHg 280
